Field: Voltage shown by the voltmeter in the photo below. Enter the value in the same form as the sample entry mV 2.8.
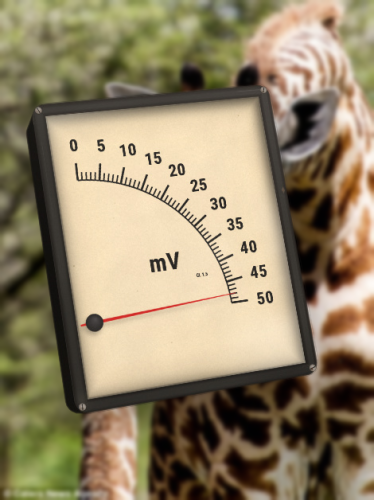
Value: mV 48
